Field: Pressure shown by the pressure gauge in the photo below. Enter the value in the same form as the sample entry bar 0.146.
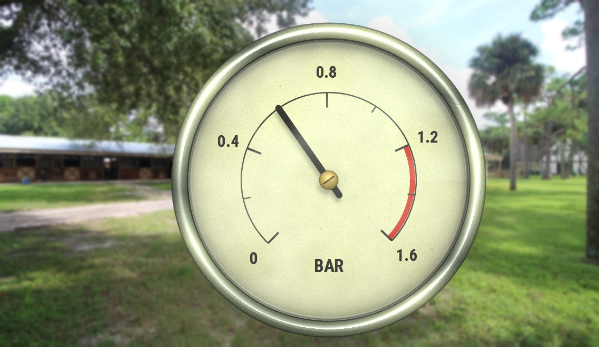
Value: bar 0.6
